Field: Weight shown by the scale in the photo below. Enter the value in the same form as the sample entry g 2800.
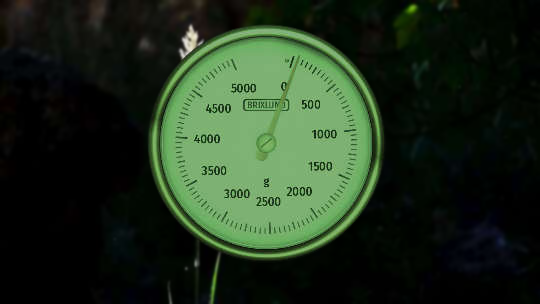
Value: g 50
